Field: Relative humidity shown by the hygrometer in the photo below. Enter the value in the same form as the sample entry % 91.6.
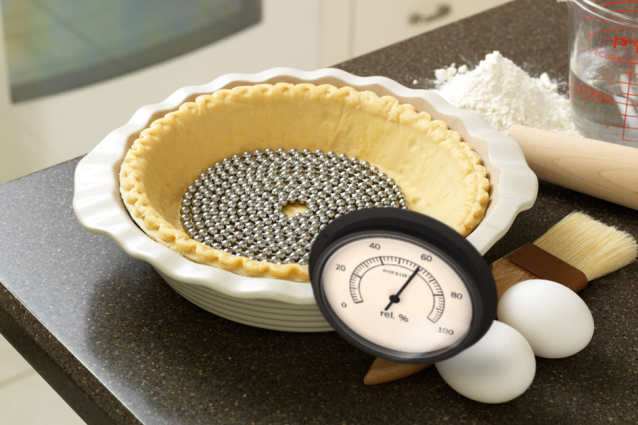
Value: % 60
